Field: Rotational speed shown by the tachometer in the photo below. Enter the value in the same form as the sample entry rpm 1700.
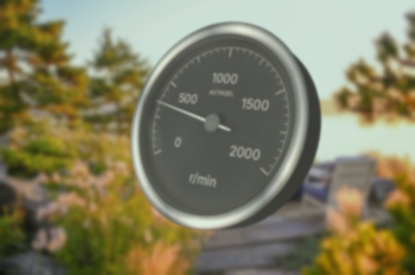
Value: rpm 350
